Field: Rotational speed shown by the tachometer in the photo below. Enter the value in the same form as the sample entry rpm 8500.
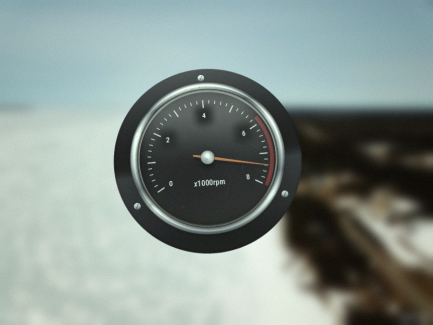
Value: rpm 7400
